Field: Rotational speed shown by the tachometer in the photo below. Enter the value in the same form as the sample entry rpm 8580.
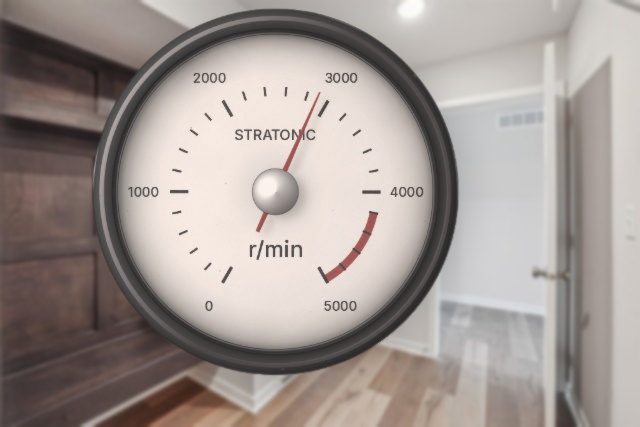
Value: rpm 2900
